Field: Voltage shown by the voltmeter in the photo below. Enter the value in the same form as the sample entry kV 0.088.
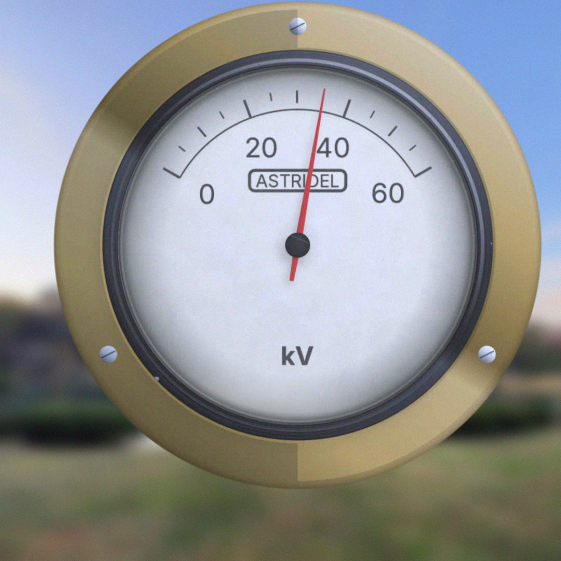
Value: kV 35
